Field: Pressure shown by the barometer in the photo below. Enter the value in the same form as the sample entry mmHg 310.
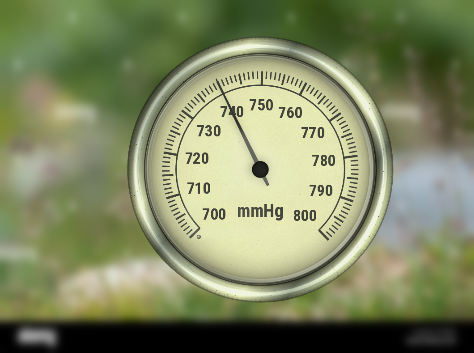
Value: mmHg 740
